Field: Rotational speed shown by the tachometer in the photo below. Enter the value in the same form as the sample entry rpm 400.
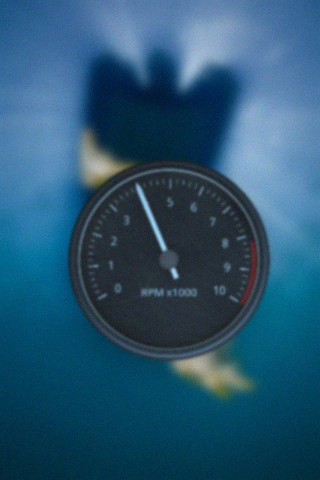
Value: rpm 4000
